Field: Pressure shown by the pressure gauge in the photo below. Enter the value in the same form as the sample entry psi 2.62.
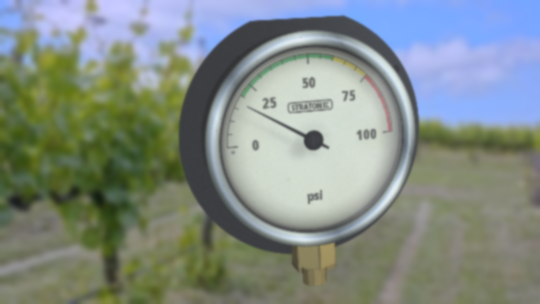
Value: psi 17.5
